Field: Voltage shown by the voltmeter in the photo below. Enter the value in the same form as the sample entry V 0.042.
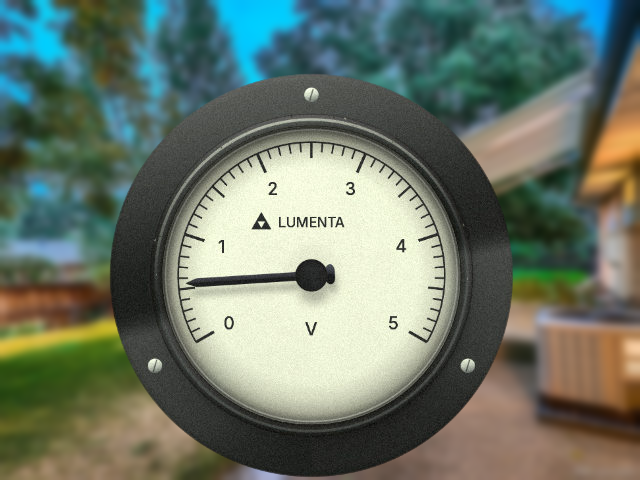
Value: V 0.55
